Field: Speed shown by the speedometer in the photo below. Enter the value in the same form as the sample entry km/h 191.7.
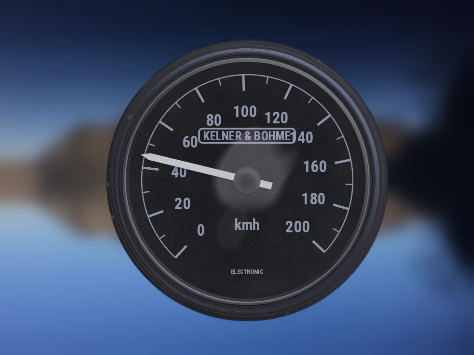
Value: km/h 45
